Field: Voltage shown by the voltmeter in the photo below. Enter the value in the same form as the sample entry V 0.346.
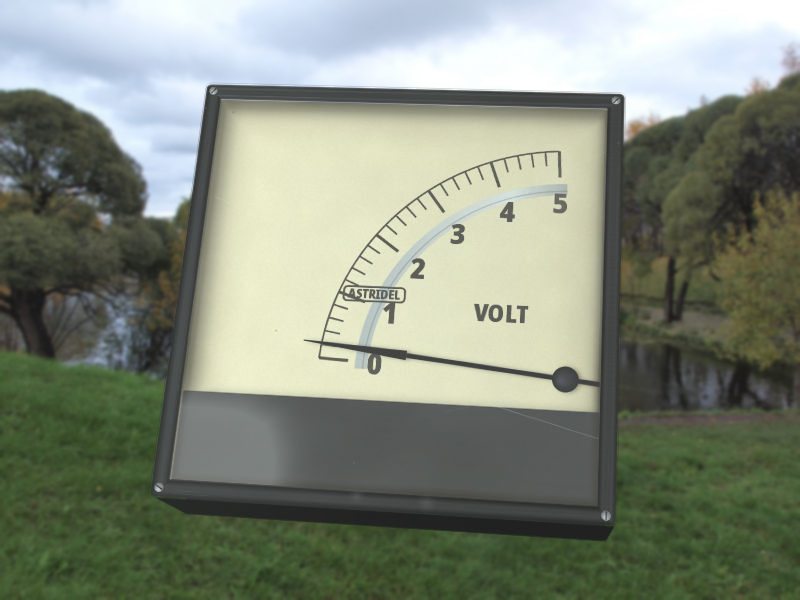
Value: V 0.2
